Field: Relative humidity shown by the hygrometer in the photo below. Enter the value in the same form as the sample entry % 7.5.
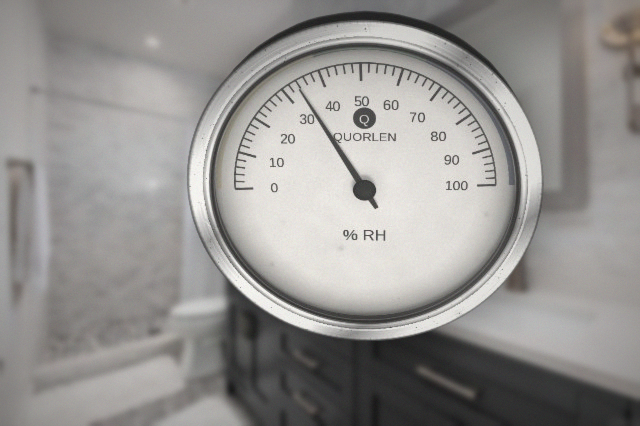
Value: % 34
